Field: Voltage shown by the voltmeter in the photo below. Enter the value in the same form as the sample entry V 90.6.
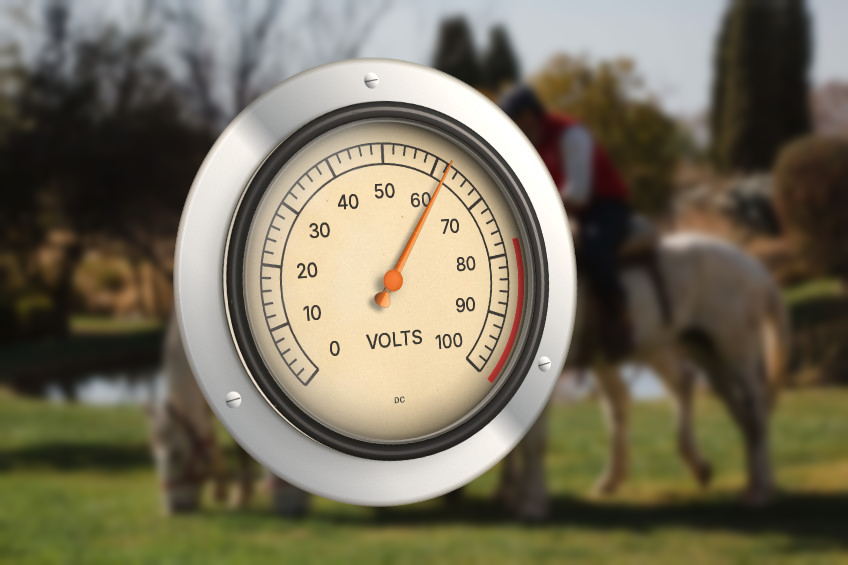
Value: V 62
